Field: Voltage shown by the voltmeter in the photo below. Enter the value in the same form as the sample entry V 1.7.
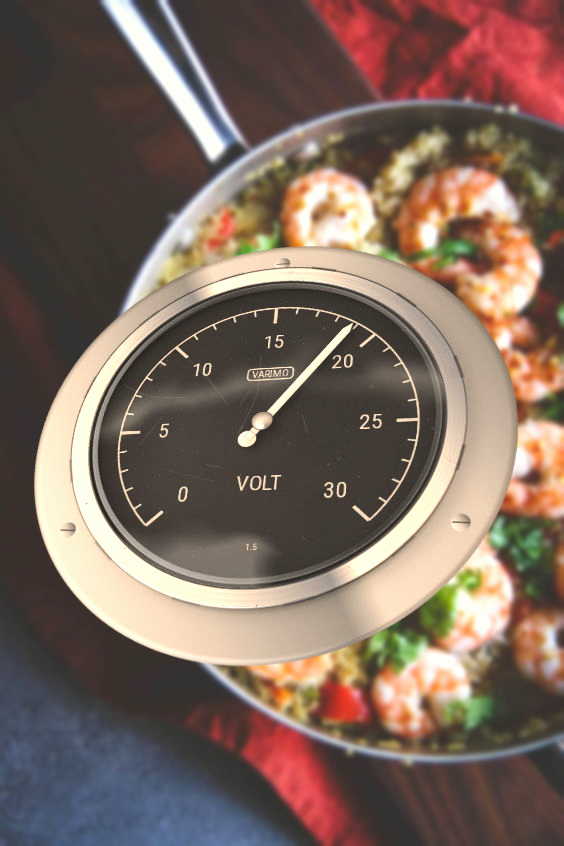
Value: V 19
